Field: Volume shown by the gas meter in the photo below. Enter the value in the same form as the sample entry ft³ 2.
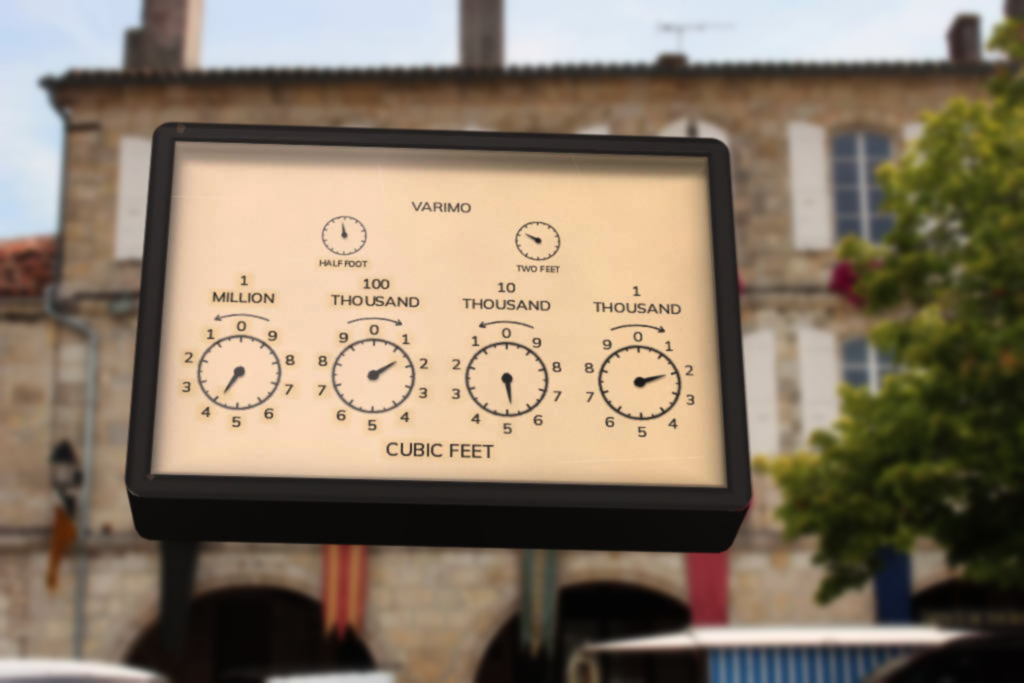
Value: ft³ 415200
